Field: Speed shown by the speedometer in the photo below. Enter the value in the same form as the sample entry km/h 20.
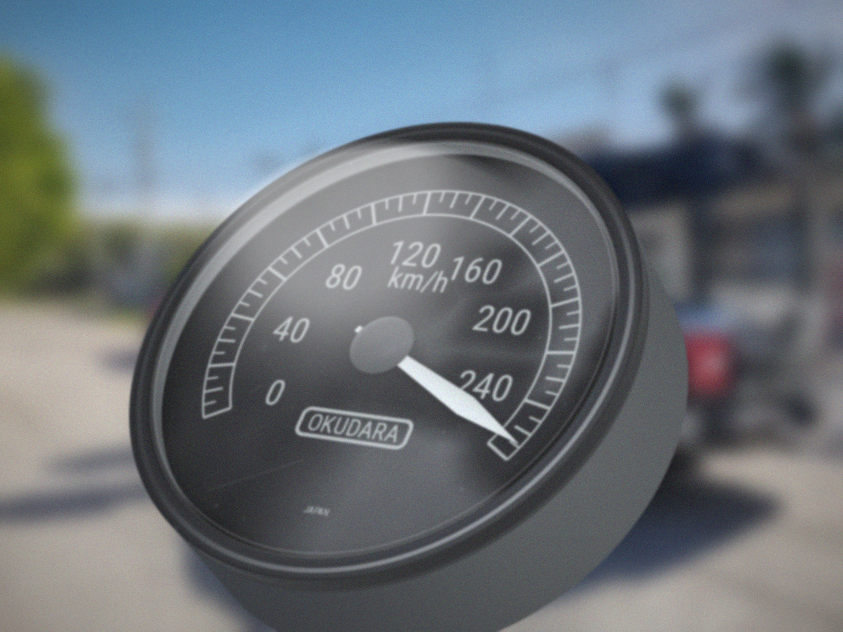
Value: km/h 255
